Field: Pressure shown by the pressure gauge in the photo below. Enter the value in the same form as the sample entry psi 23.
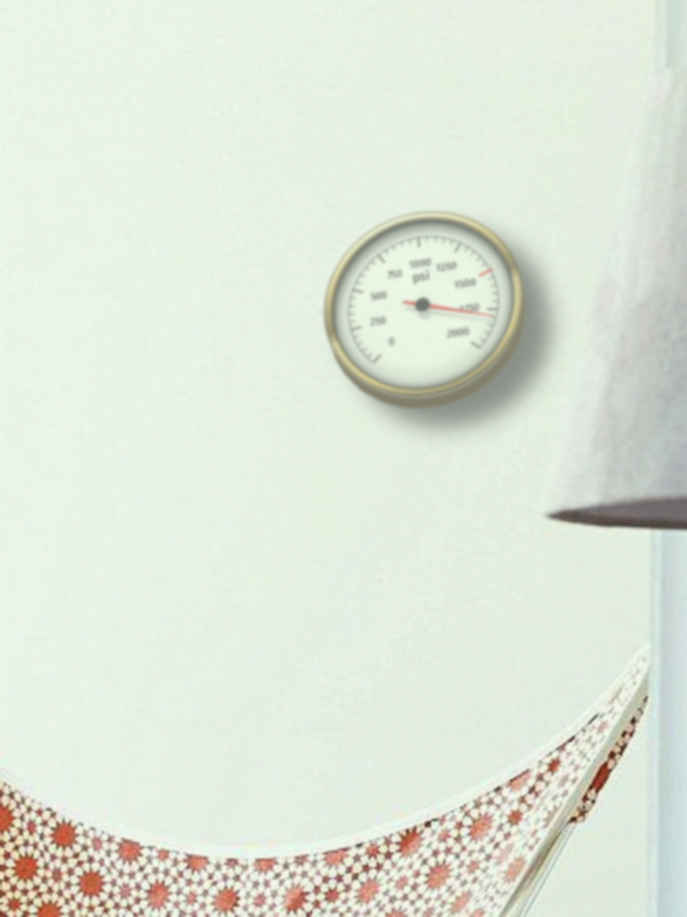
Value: psi 1800
